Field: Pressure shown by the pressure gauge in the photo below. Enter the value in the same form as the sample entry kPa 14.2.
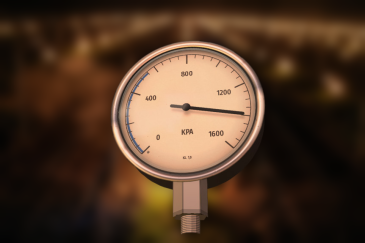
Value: kPa 1400
